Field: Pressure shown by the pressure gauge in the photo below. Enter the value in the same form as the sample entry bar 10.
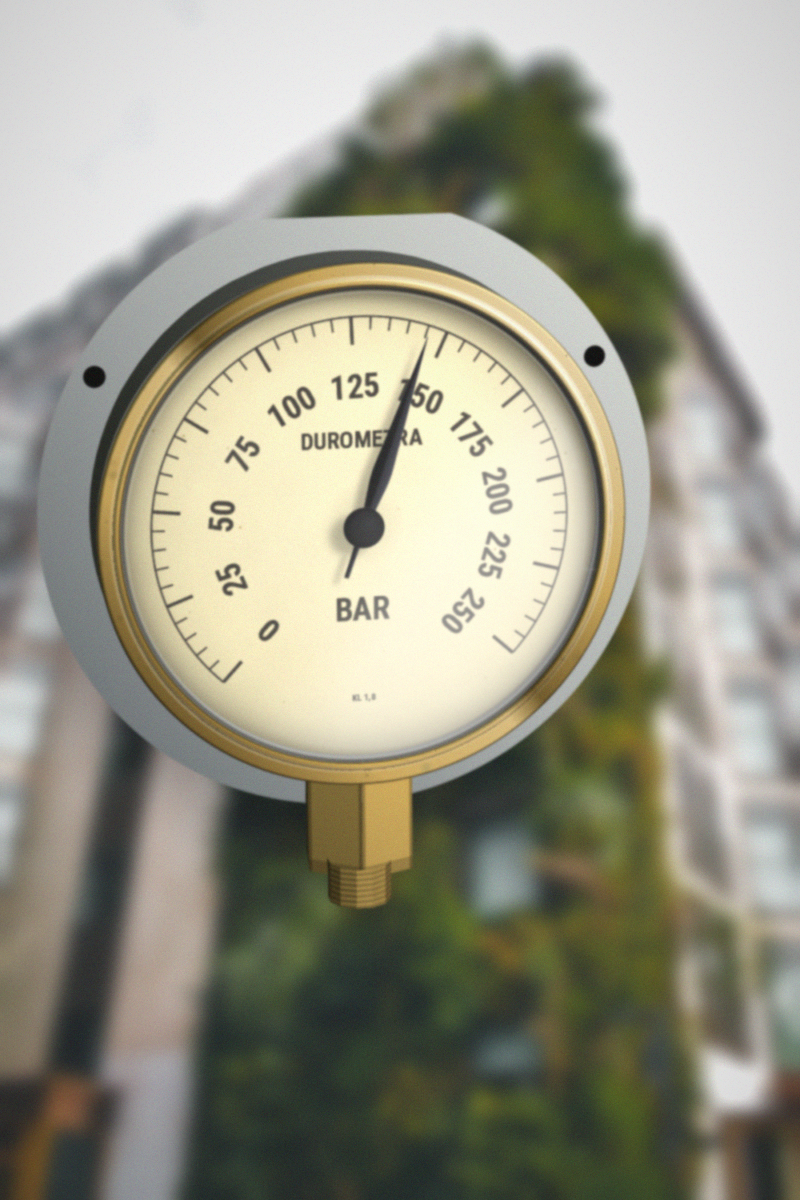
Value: bar 145
